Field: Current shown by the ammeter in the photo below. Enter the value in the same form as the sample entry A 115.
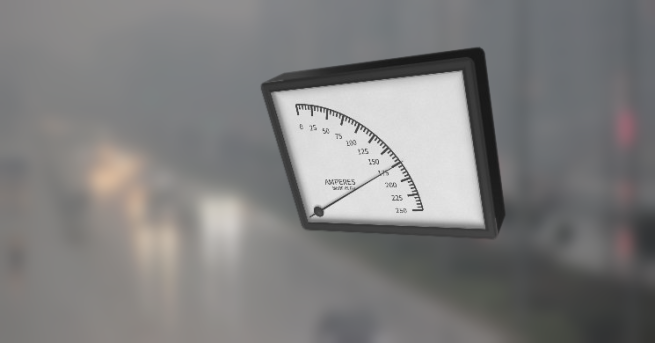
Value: A 175
